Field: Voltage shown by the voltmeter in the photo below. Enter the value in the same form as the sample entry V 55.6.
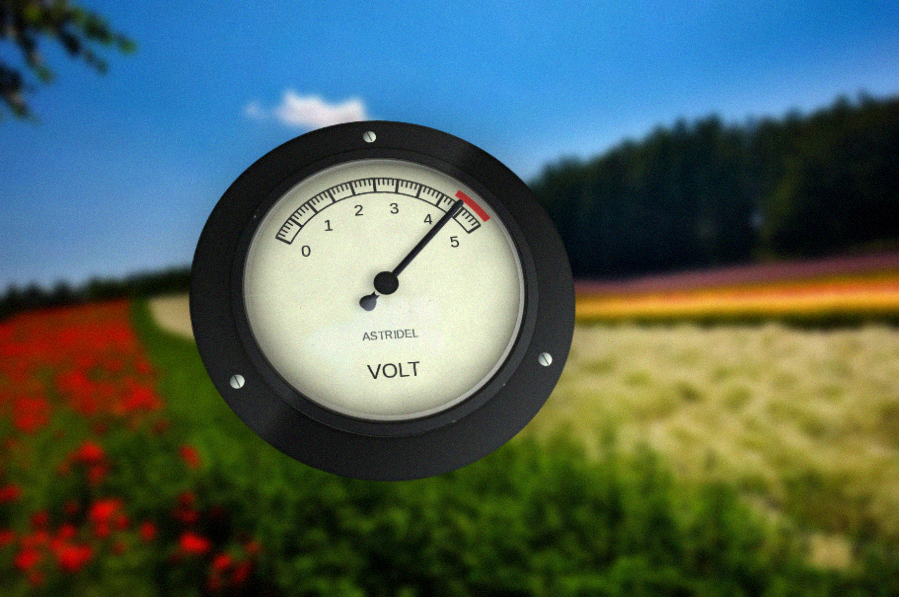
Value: V 4.4
